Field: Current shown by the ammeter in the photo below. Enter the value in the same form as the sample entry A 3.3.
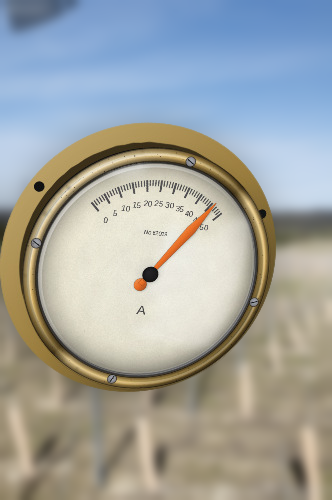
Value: A 45
